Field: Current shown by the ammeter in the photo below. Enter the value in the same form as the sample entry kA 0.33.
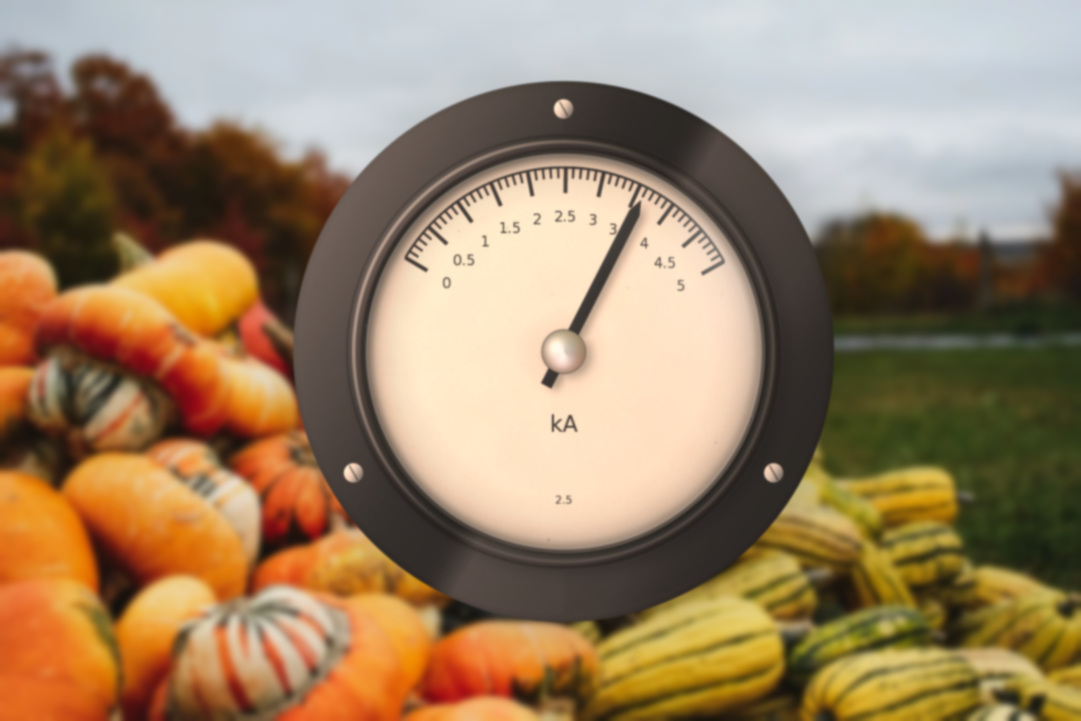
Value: kA 3.6
